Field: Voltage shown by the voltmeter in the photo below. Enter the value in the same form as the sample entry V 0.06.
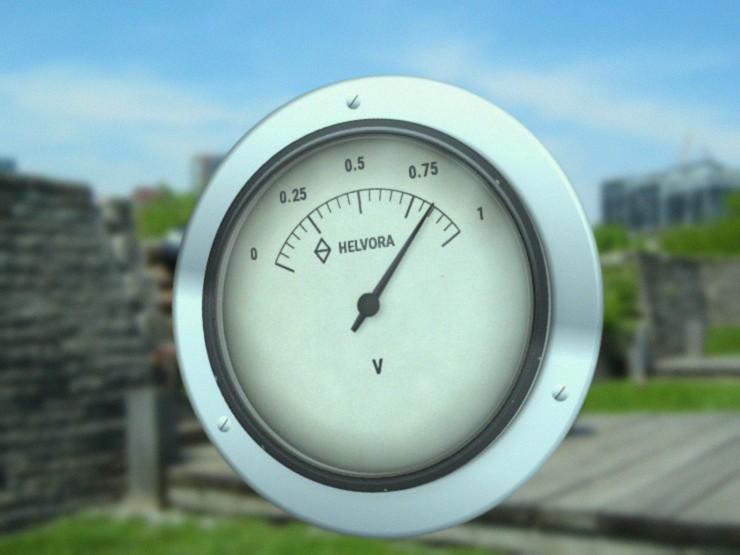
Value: V 0.85
